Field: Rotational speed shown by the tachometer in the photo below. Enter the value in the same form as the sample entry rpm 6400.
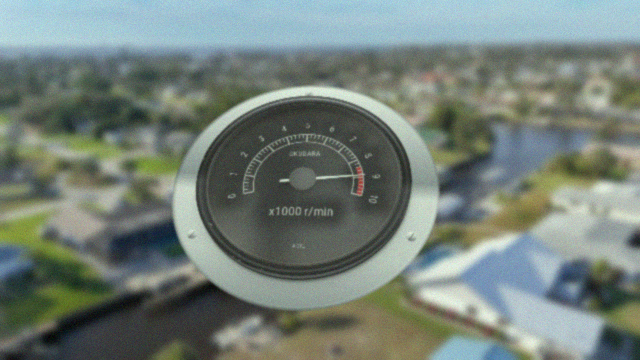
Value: rpm 9000
